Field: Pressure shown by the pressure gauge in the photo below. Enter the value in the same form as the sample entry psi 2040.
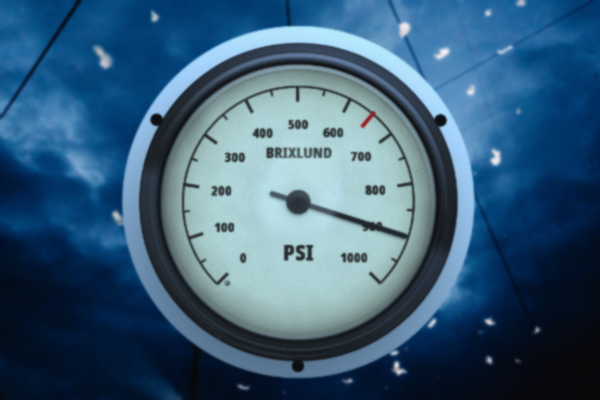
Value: psi 900
